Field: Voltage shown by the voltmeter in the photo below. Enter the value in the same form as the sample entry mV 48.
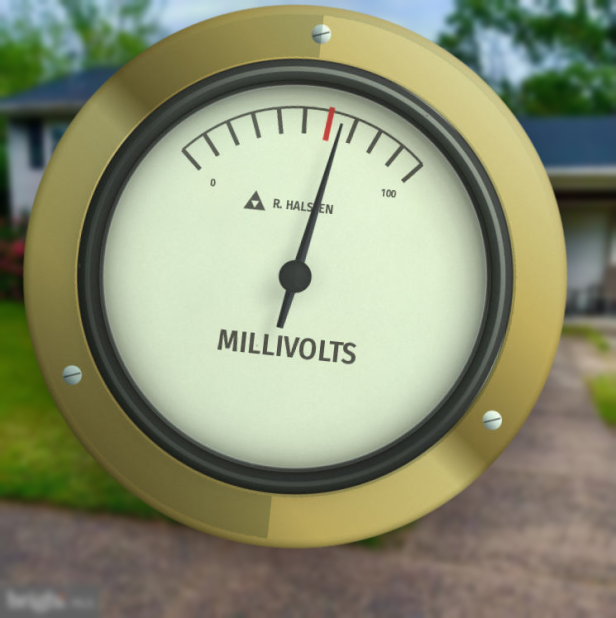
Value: mV 65
